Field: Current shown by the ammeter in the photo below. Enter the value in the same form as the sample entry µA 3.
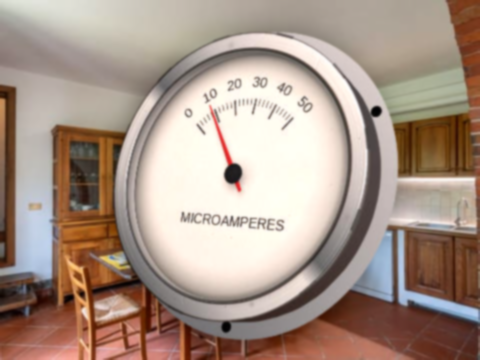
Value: µA 10
